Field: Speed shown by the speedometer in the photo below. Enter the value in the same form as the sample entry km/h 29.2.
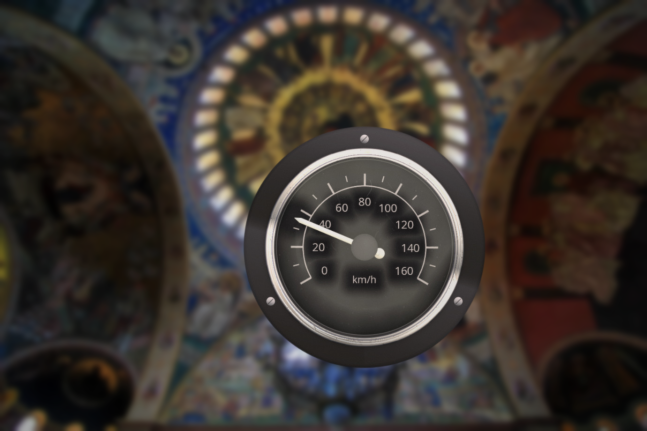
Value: km/h 35
